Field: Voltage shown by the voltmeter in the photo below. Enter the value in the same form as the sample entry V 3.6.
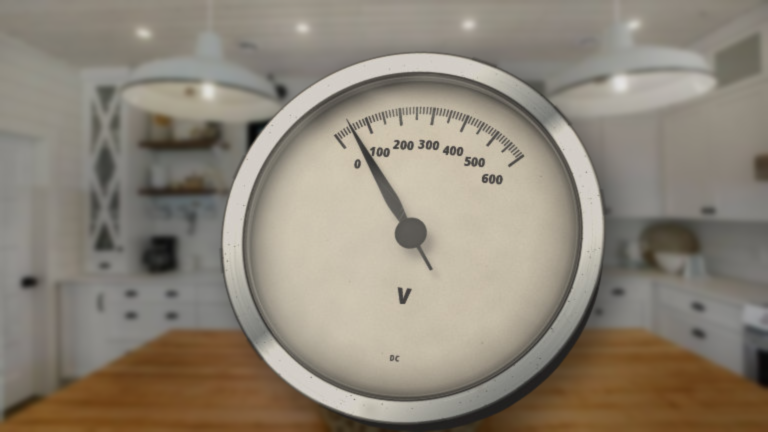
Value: V 50
